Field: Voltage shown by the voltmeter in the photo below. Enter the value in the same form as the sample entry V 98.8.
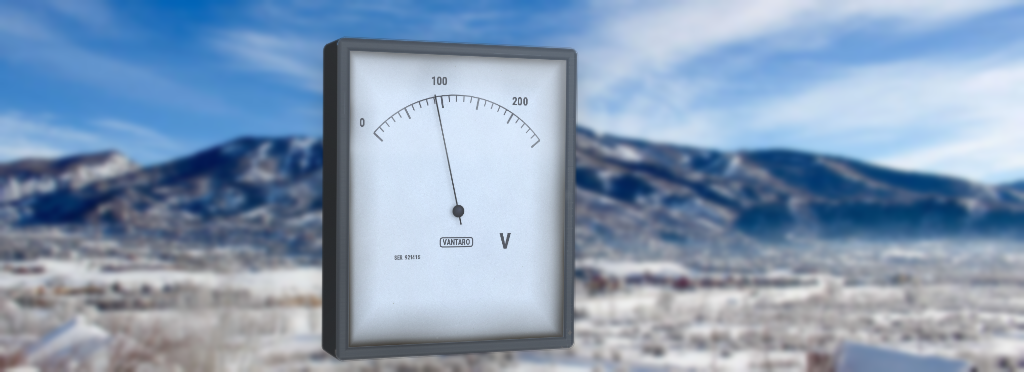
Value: V 90
